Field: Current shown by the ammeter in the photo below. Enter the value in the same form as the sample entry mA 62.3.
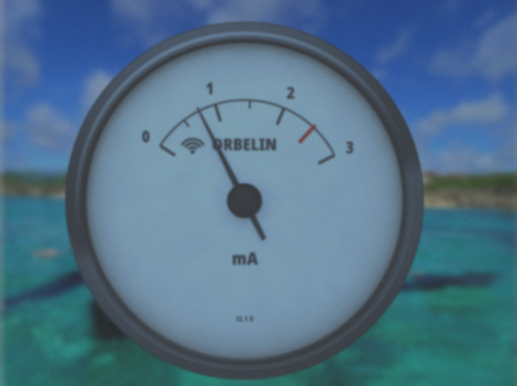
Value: mA 0.75
